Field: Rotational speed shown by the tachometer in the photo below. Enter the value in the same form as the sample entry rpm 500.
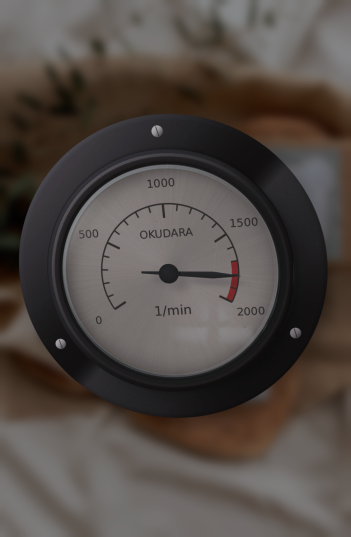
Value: rpm 1800
